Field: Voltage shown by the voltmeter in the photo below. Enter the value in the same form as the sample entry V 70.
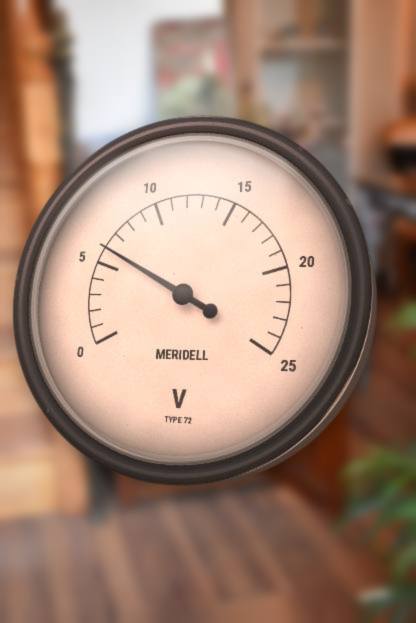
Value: V 6
